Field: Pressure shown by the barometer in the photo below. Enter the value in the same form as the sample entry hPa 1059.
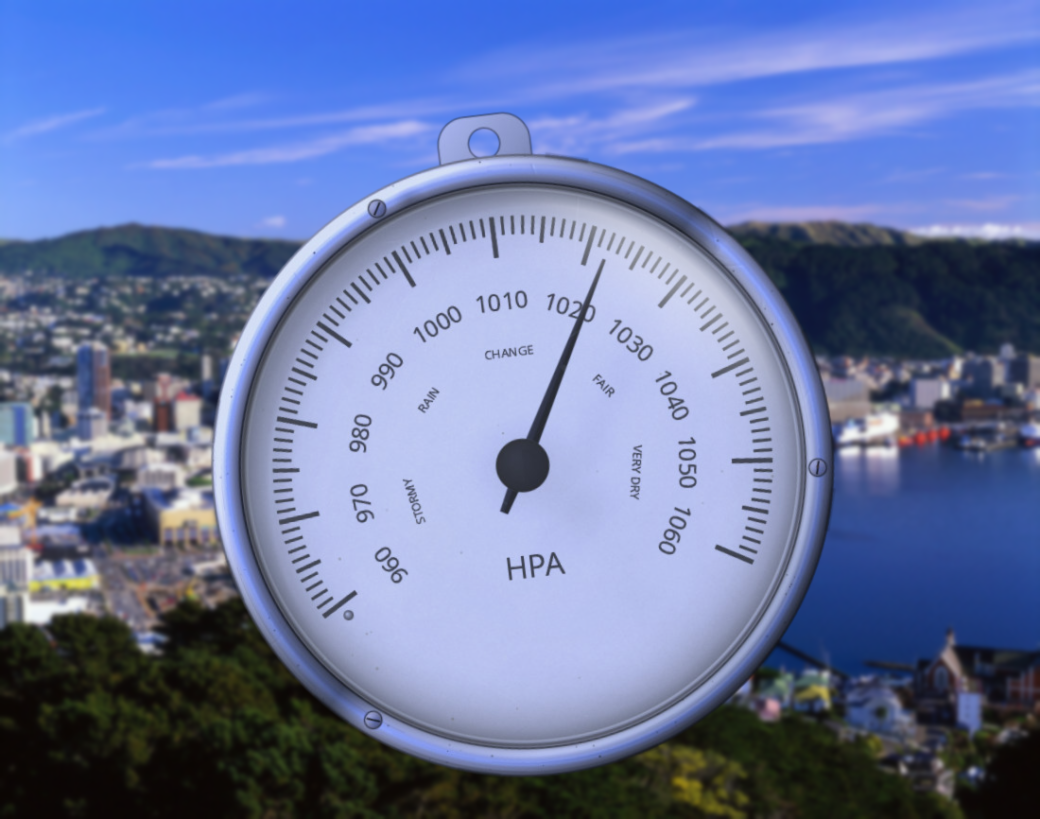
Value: hPa 1022
